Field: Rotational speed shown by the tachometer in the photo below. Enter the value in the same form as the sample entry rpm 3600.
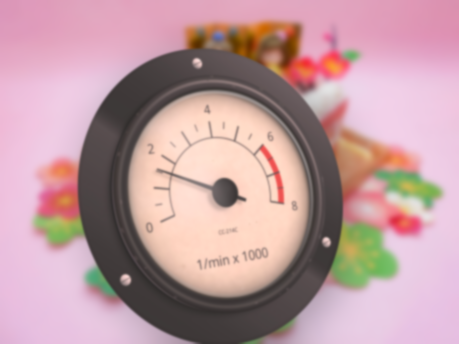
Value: rpm 1500
